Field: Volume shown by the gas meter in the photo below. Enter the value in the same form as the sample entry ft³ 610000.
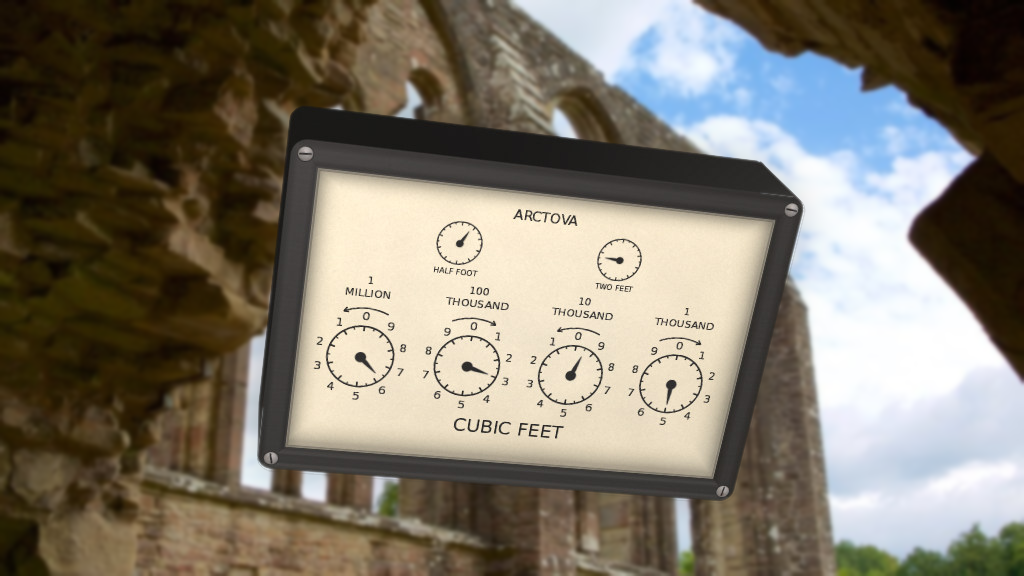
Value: ft³ 629500
